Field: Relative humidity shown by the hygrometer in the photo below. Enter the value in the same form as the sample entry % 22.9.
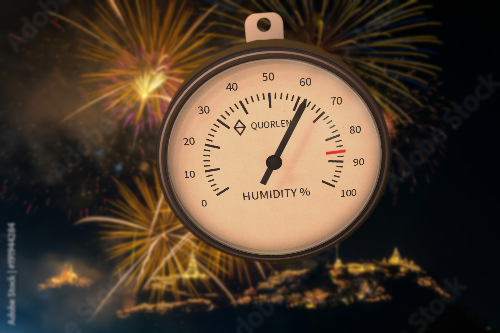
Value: % 62
